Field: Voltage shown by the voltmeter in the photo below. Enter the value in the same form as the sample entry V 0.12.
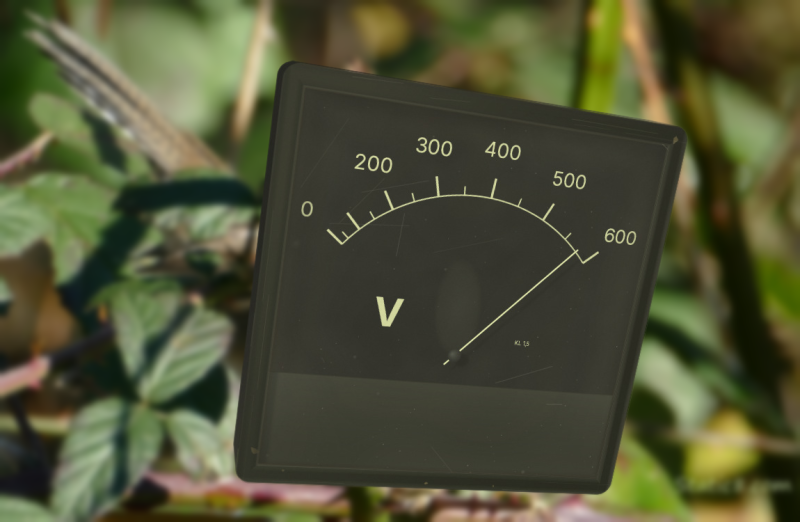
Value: V 575
